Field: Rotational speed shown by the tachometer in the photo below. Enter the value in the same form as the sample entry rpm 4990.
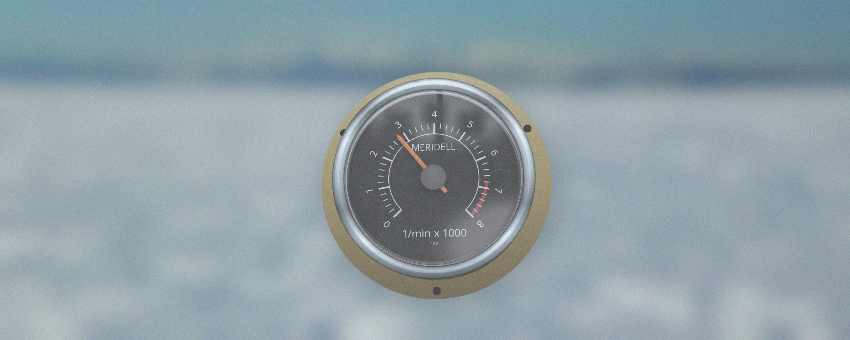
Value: rpm 2800
